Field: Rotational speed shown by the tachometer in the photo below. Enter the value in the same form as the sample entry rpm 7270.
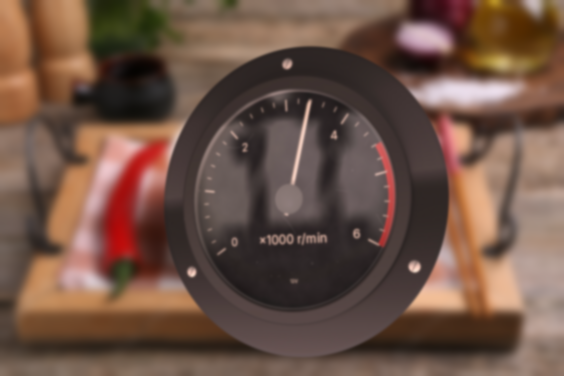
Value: rpm 3400
